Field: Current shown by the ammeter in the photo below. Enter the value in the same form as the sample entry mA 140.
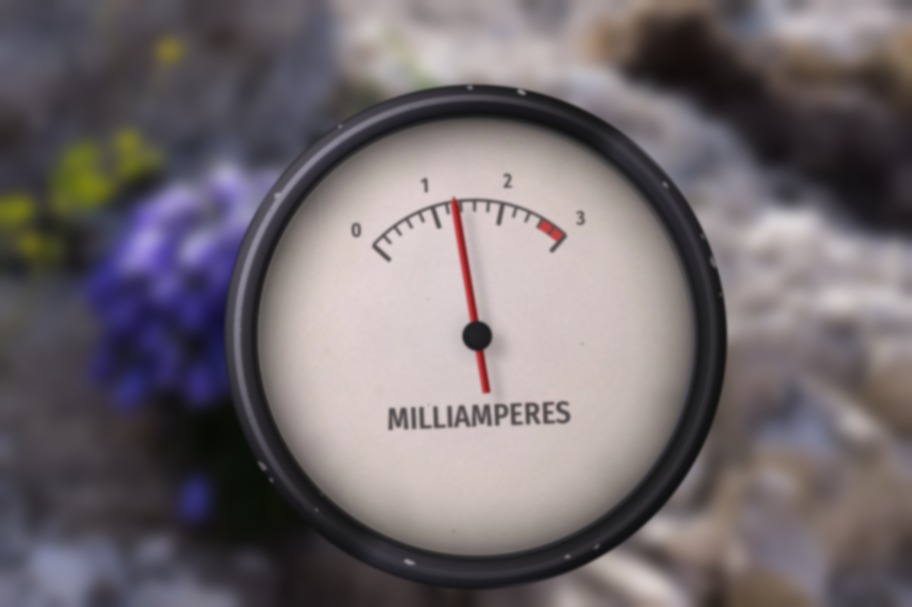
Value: mA 1.3
